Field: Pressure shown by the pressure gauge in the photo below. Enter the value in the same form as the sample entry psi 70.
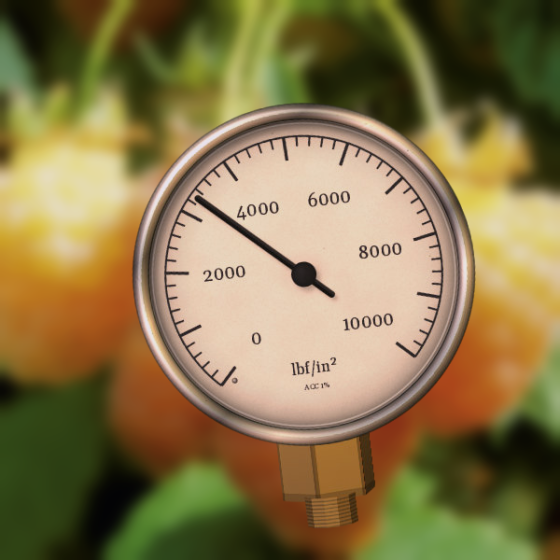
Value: psi 3300
